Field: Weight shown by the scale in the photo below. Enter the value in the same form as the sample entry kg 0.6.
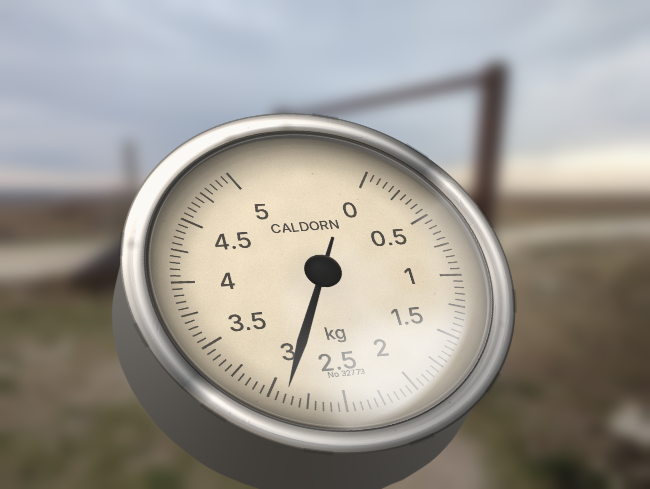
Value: kg 2.9
